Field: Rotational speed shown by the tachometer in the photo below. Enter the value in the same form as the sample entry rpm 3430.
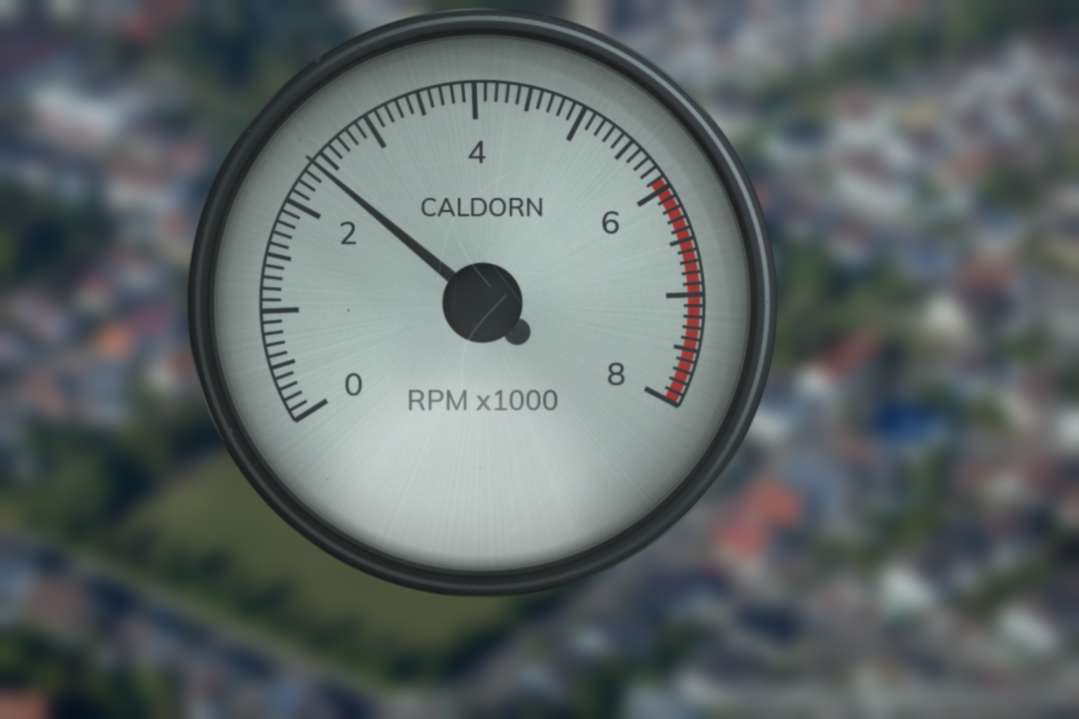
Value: rpm 2400
